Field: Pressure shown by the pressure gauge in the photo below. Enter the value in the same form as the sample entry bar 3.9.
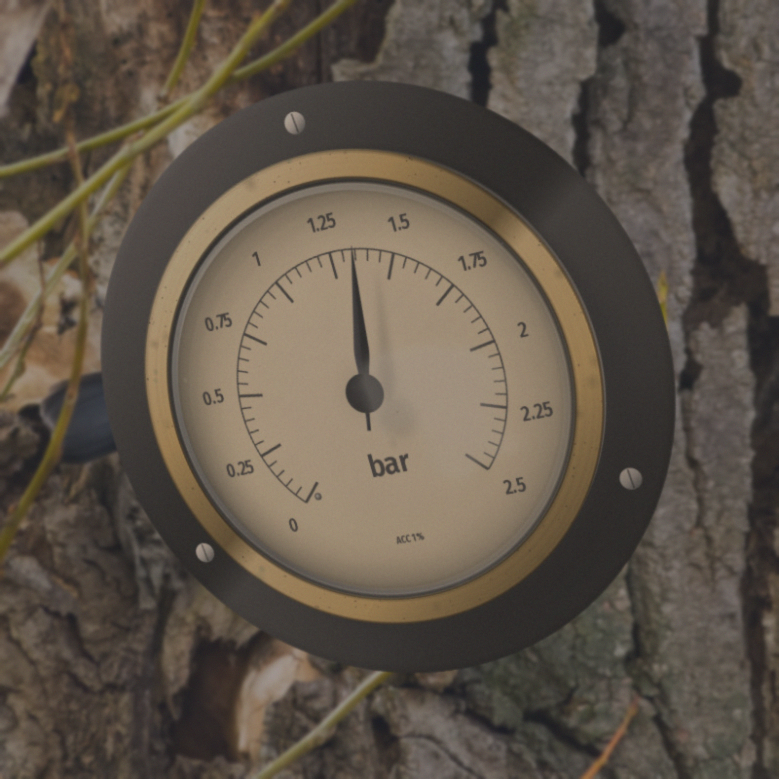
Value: bar 1.35
